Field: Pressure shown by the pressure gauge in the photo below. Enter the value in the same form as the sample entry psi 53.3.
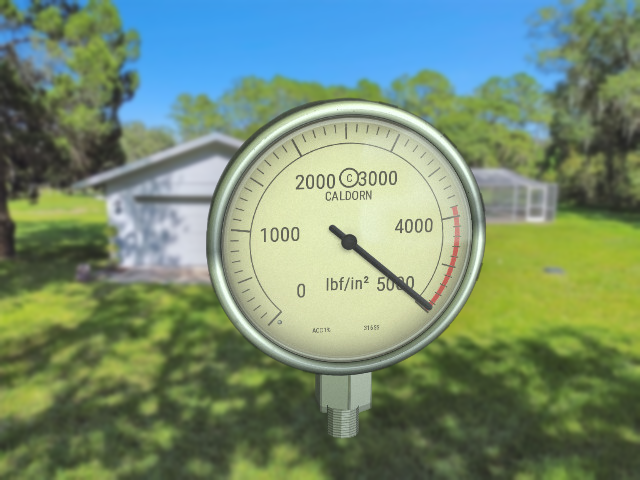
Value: psi 4950
